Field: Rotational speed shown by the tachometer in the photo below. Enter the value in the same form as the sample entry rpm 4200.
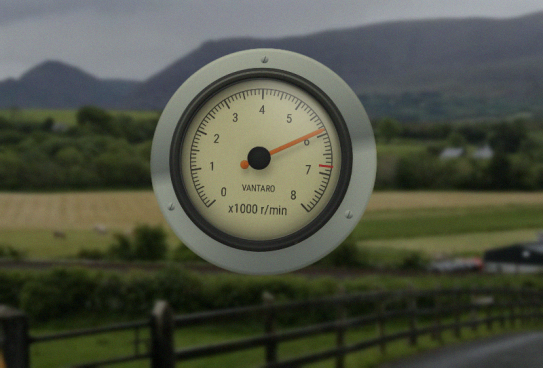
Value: rpm 5900
